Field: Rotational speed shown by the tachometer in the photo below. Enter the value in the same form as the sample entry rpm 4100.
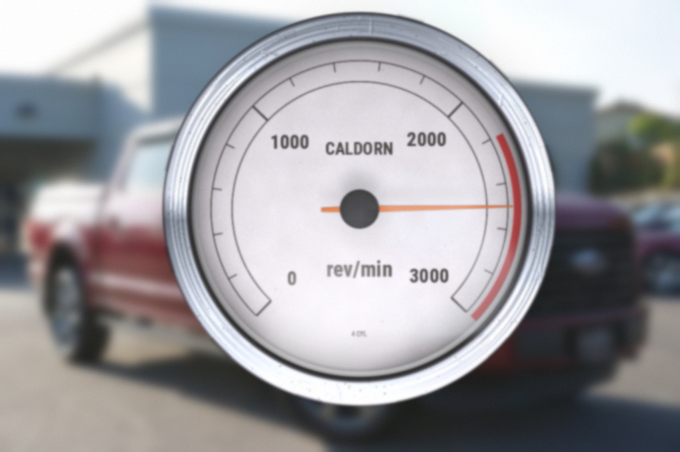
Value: rpm 2500
